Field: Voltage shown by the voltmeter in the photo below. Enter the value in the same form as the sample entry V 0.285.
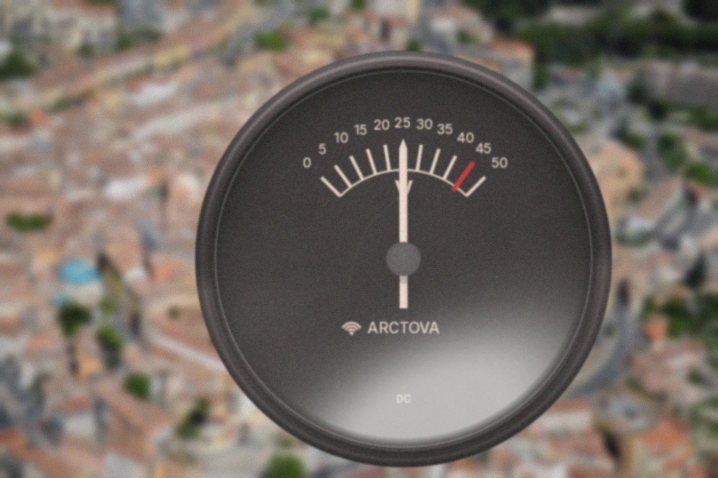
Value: V 25
